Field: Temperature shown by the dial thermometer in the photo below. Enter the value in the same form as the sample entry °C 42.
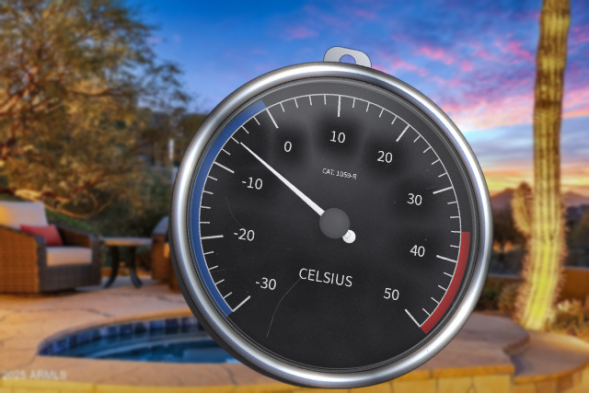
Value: °C -6
